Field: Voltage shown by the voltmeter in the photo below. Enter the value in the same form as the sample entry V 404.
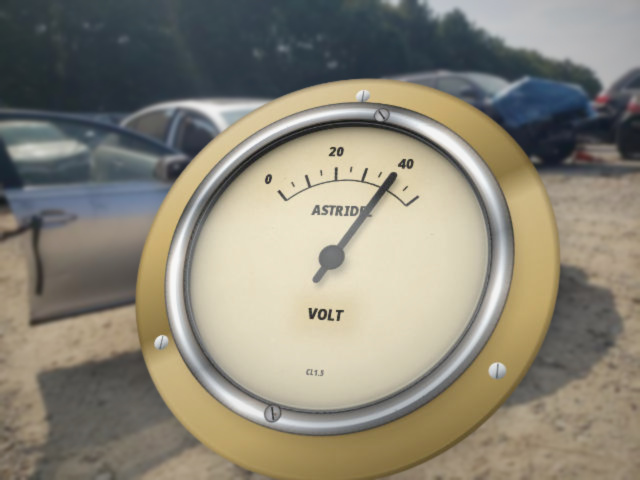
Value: V 40
